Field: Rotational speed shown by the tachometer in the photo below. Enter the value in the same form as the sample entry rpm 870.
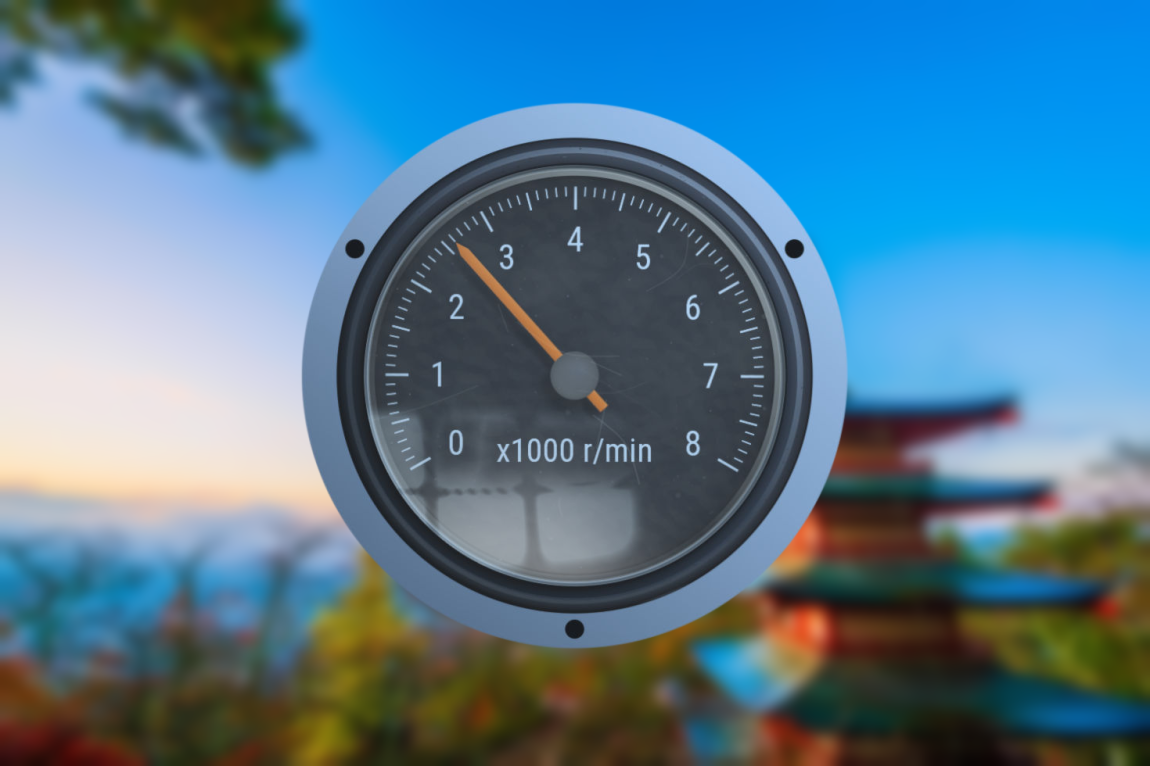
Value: rpm 2600
